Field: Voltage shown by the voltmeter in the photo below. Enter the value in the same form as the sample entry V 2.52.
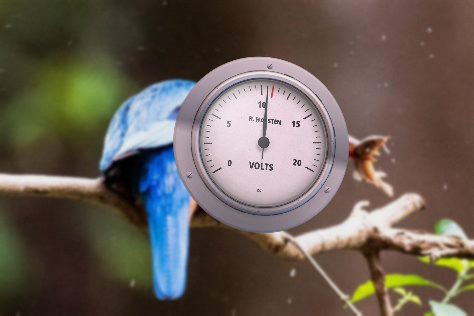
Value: V 10.5
